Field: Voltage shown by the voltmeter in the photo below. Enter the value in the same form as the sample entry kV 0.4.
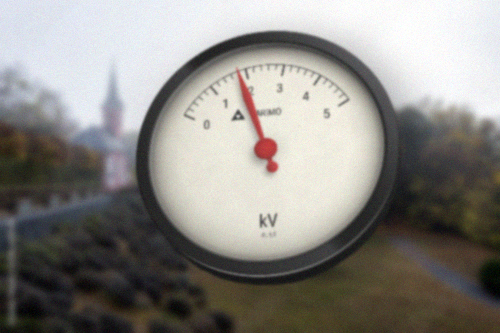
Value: kV 1.8
